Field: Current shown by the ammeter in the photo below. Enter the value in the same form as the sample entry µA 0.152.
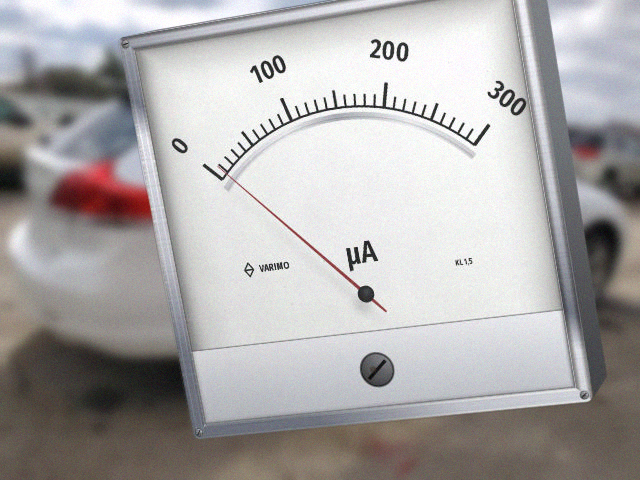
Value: µA 10
